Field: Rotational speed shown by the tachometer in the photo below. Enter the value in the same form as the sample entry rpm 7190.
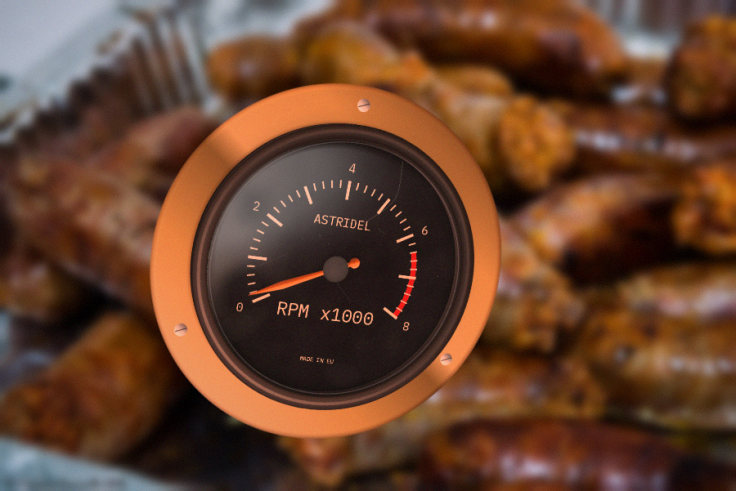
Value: rpm 200
